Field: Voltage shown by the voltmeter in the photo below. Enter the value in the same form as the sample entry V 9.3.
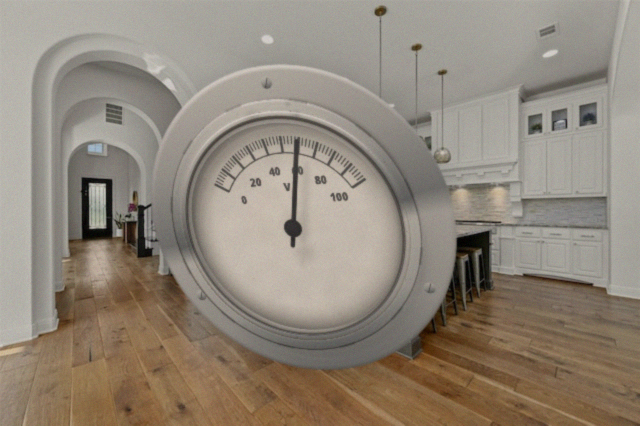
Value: V 60
